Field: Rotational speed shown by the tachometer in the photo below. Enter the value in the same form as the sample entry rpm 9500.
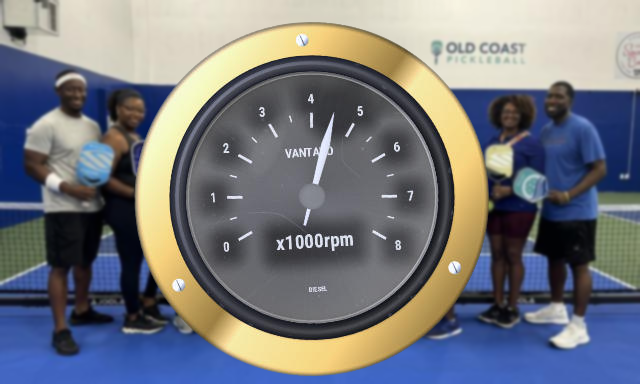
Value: rpm 4500
